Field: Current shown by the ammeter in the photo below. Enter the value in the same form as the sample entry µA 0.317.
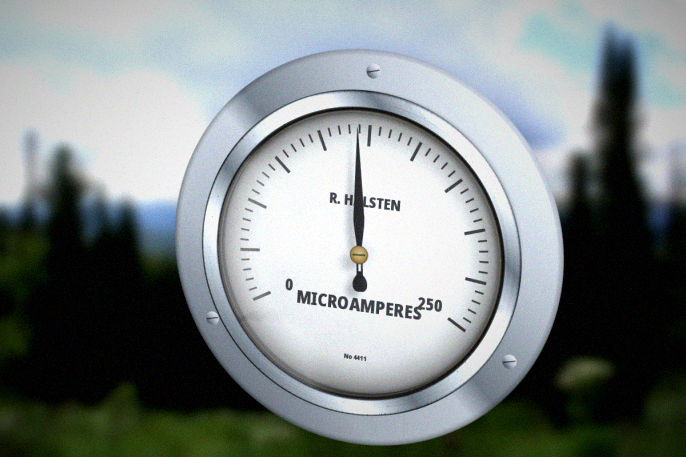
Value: µA 120
